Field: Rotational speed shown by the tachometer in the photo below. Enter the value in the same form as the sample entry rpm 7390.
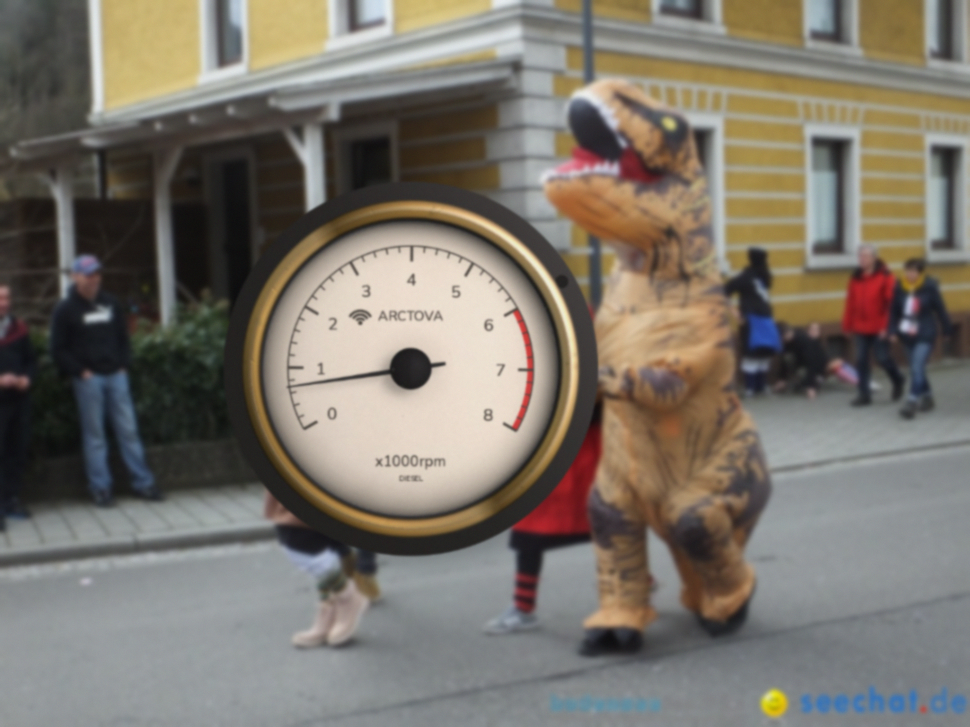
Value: rpm 700
